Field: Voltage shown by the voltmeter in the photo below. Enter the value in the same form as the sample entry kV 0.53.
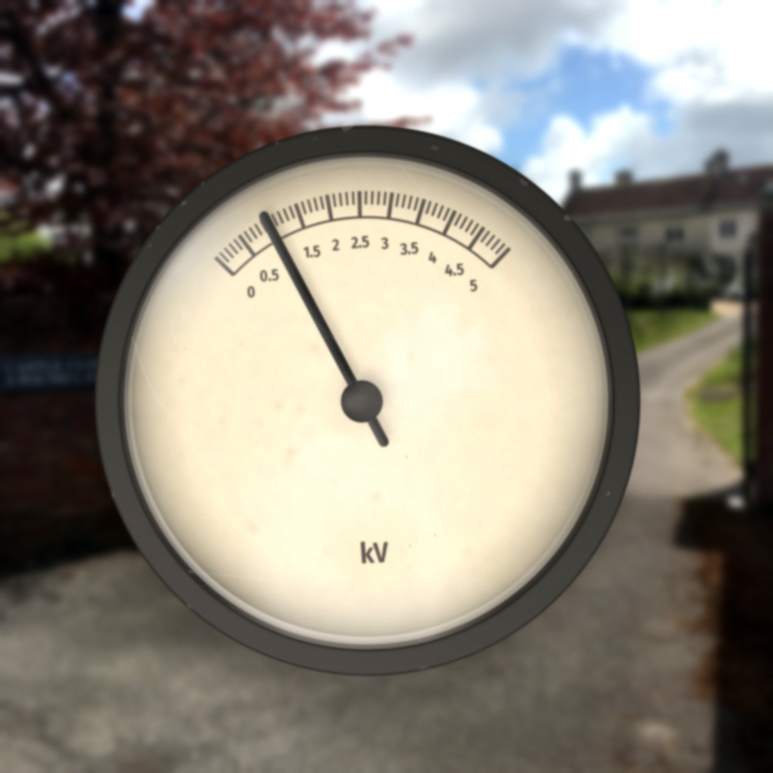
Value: kV 1
